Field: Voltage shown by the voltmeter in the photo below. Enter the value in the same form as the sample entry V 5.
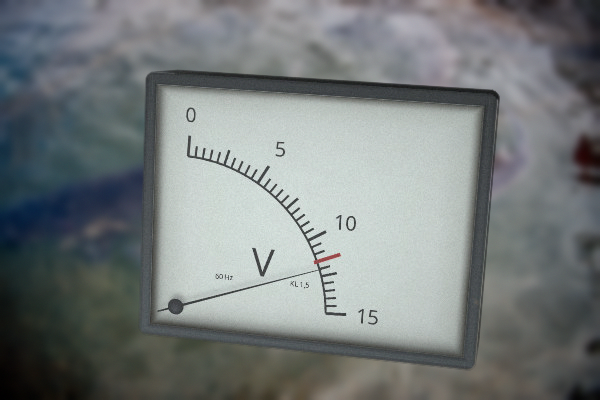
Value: V 12
